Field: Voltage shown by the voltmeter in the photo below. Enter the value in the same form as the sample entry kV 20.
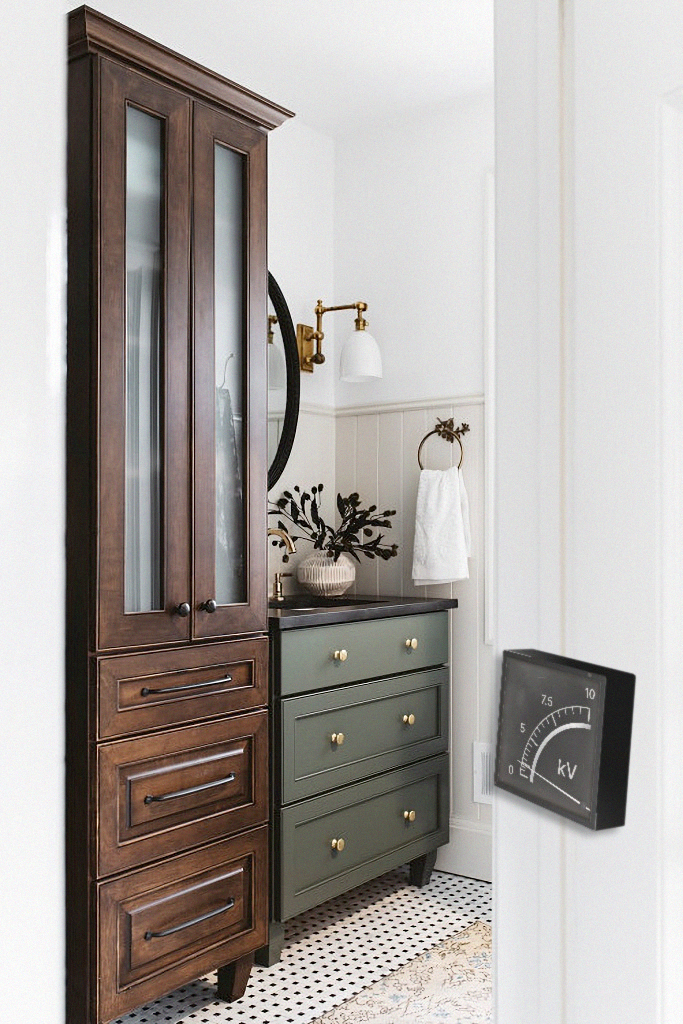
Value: kV 2.5
